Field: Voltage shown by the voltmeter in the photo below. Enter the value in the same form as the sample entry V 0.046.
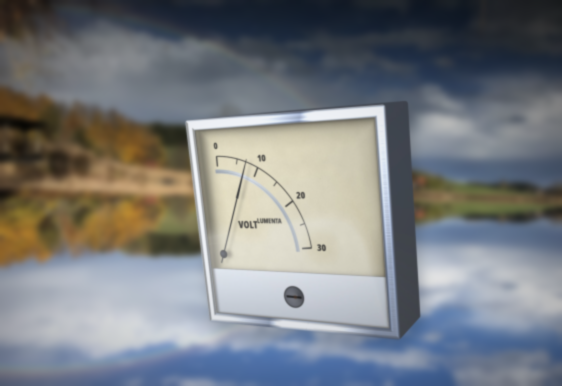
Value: V 7.5
